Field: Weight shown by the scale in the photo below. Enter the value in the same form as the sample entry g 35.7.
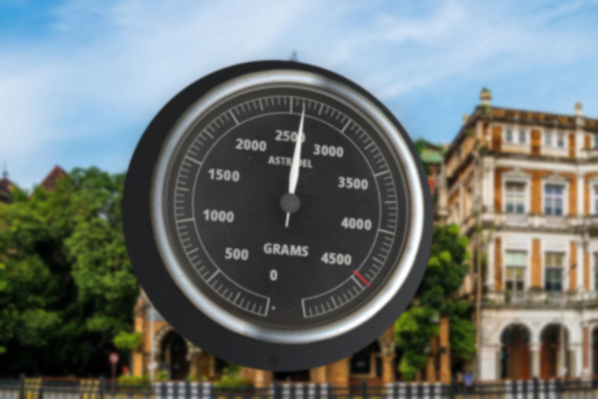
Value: g 2600
